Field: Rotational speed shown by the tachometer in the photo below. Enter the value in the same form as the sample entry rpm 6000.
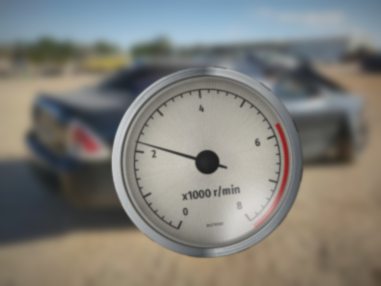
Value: rpm 2200
